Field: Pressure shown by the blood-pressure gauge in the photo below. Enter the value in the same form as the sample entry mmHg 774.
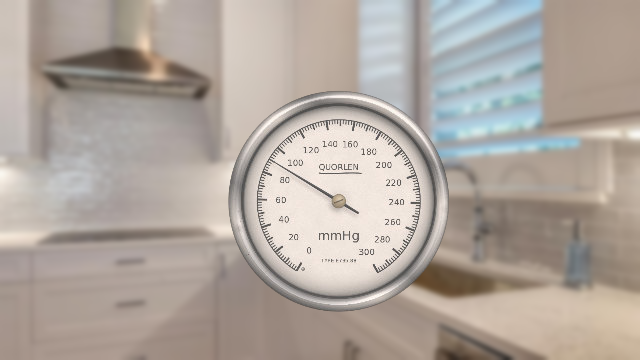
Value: mmHg 90
